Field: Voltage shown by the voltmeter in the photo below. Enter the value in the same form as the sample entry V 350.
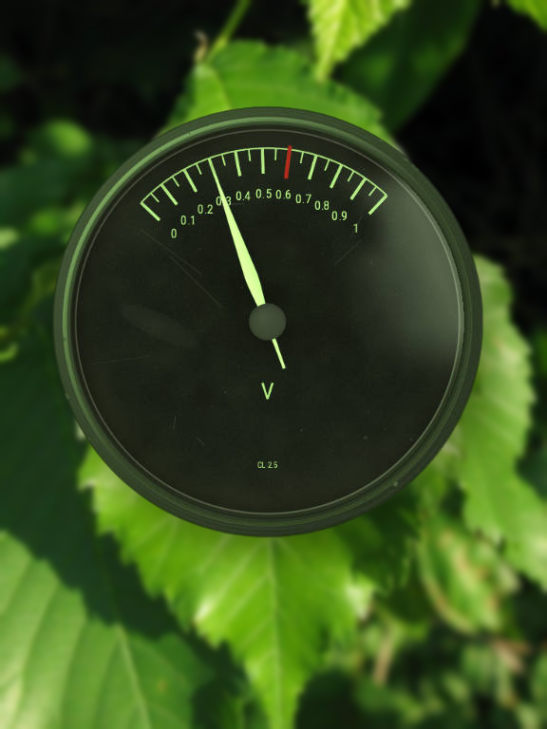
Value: V 0.3
